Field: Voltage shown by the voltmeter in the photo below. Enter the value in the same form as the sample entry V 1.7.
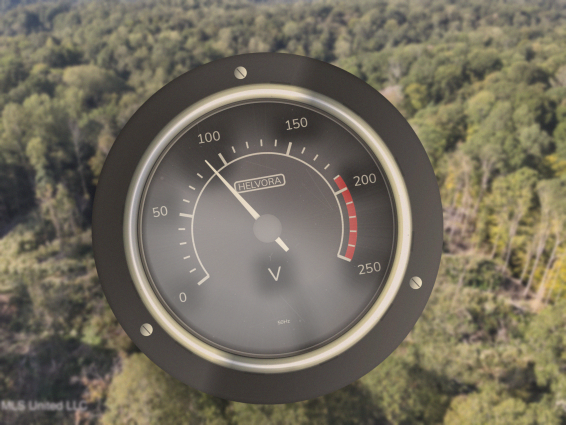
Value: V 90
